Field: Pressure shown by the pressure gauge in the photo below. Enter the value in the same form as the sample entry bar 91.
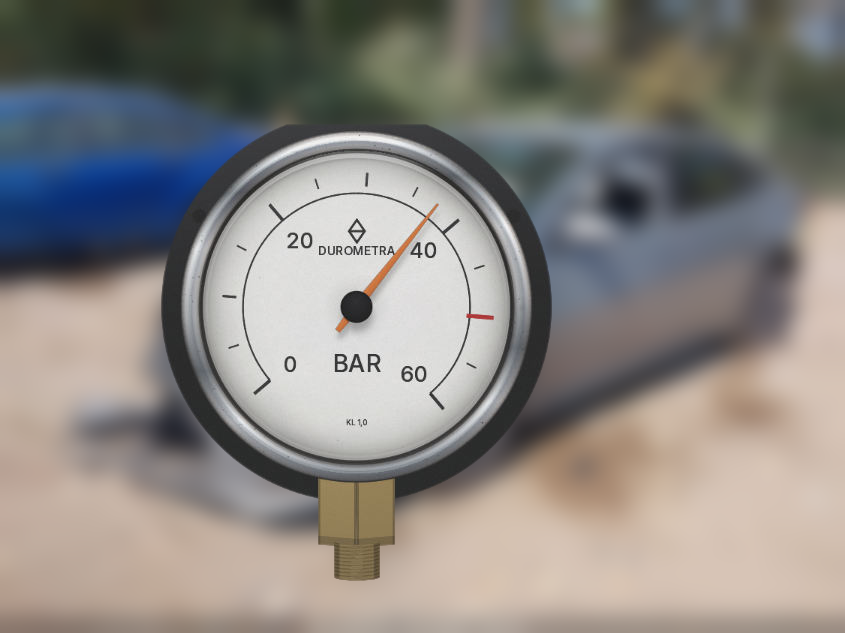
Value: bar 37.5
